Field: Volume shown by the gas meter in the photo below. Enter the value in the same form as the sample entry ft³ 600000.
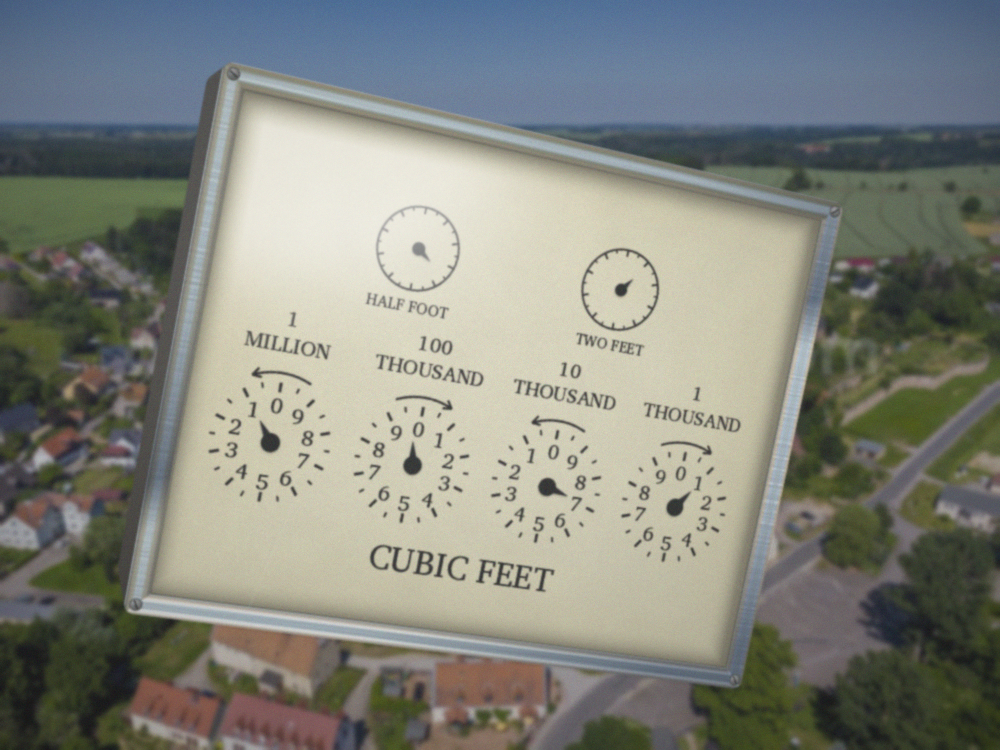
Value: ft³ 97100
